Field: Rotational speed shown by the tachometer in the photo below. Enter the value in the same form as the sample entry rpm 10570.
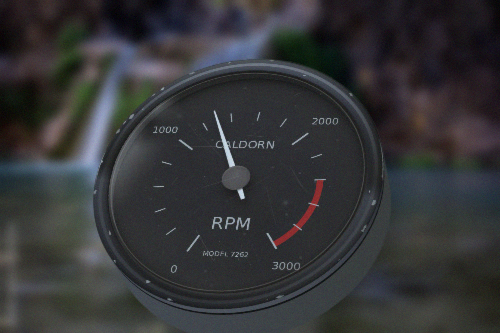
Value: rpm 1300
